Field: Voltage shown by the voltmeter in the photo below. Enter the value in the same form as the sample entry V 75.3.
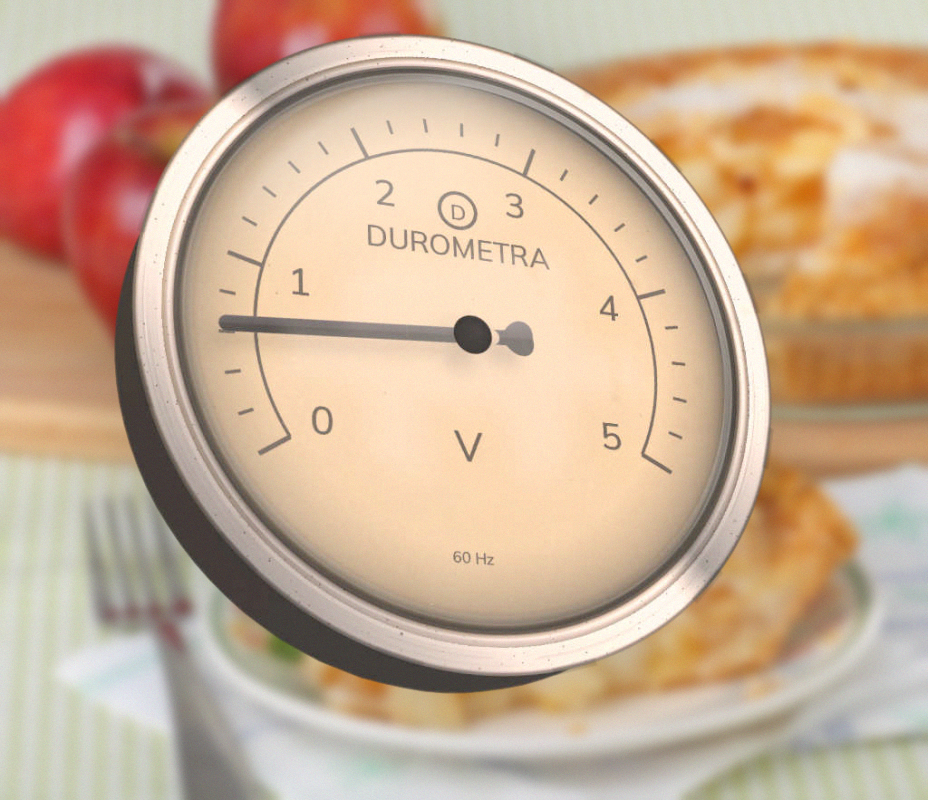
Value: V 0.6
